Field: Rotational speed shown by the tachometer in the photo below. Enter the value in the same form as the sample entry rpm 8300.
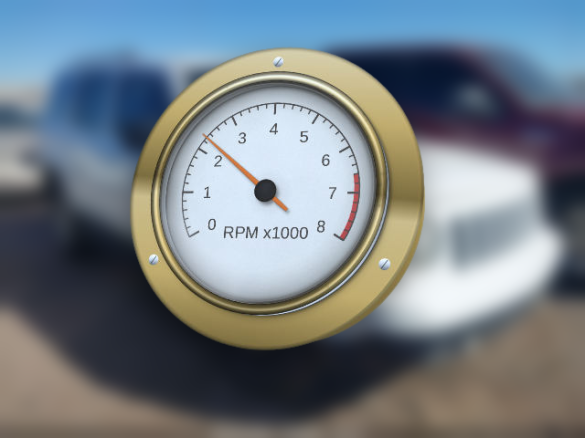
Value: rpm 2300
